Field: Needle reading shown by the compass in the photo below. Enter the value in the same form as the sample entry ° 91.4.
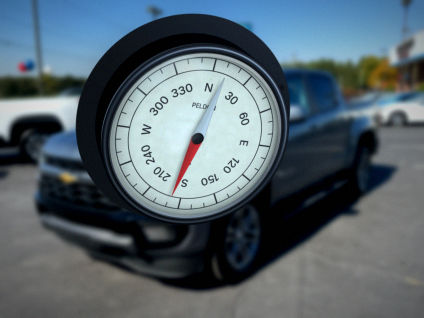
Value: ° 190
